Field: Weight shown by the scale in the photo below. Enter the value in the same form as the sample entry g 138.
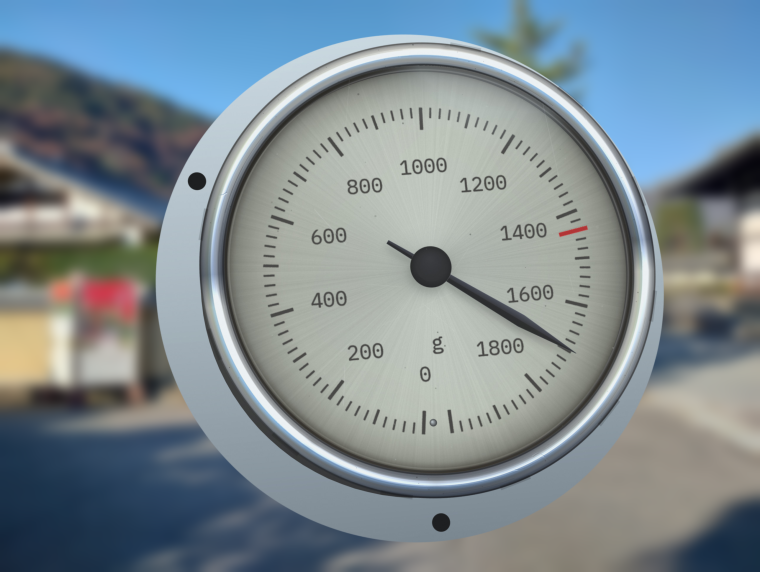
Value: g 1700
